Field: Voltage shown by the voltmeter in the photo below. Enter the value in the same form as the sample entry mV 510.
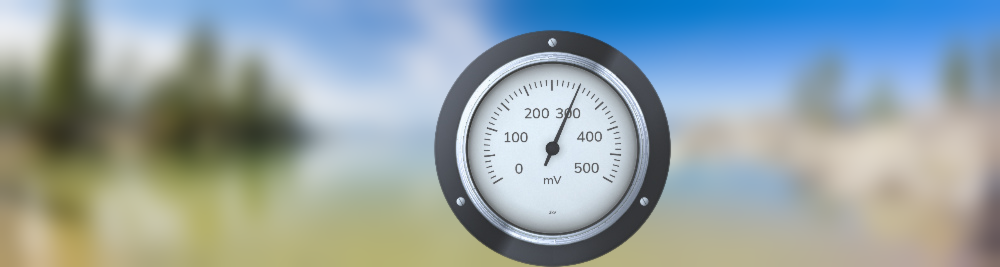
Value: mV 300
